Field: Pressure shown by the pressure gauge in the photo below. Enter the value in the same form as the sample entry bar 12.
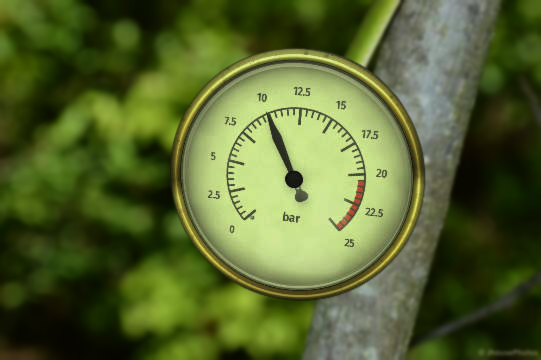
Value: bar 10
